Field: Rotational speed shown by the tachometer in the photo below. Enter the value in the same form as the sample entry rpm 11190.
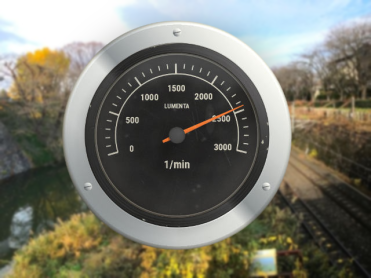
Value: rpm 2450
